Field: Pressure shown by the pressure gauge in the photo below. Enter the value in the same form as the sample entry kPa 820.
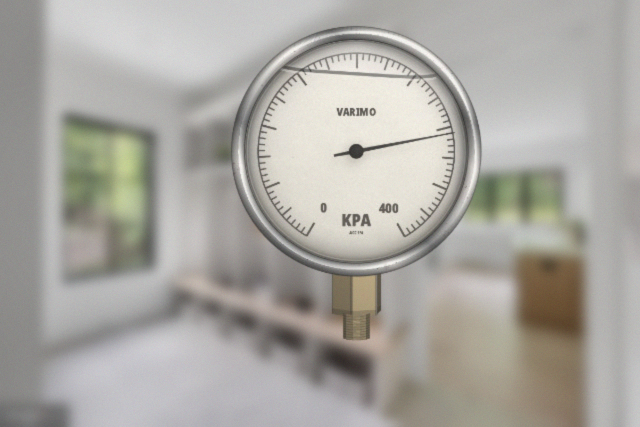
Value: kPa 305
